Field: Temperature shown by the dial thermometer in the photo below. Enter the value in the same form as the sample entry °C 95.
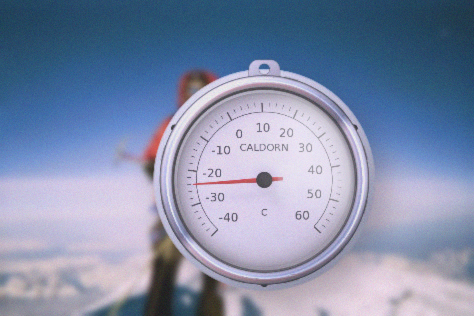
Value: °C -24
